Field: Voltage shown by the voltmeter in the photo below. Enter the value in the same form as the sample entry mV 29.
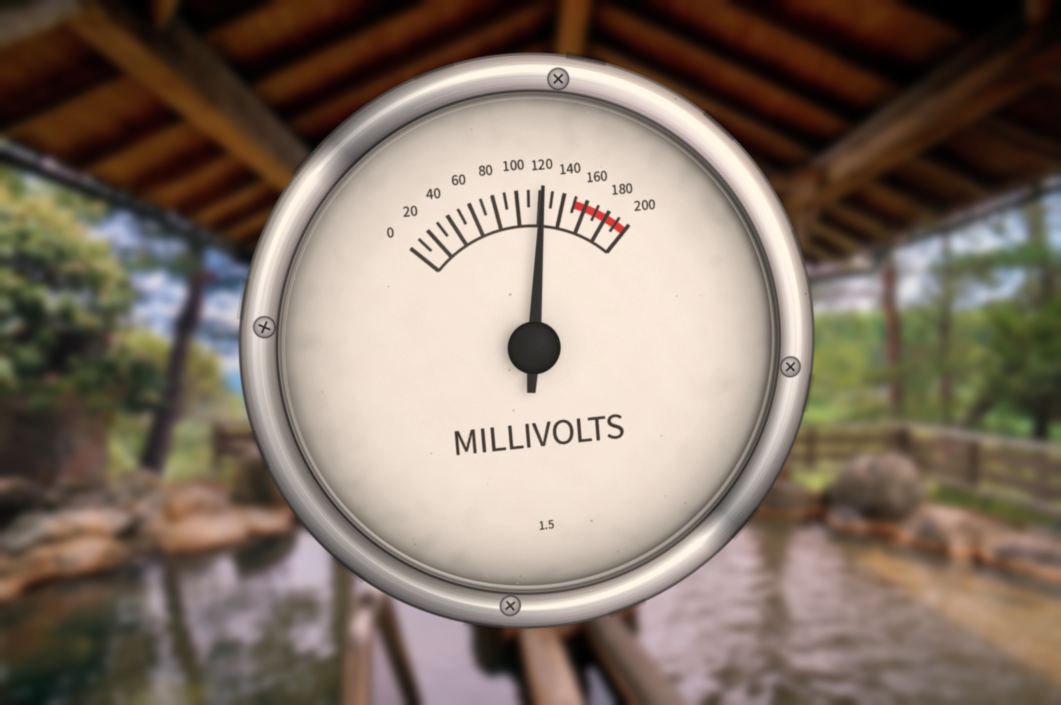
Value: mV 120
